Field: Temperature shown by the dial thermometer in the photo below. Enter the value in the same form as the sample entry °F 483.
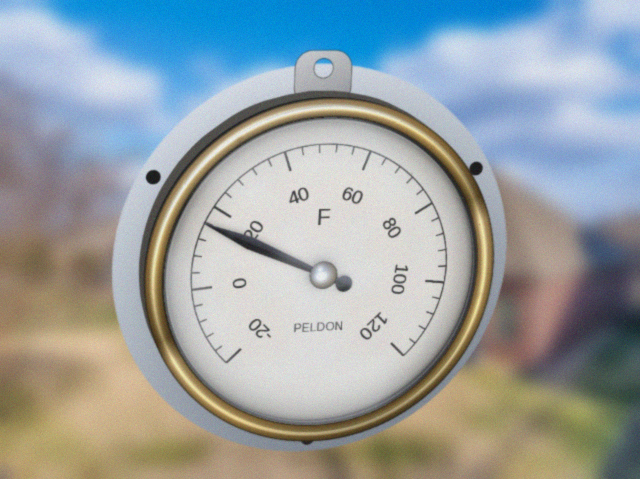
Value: °F 16
